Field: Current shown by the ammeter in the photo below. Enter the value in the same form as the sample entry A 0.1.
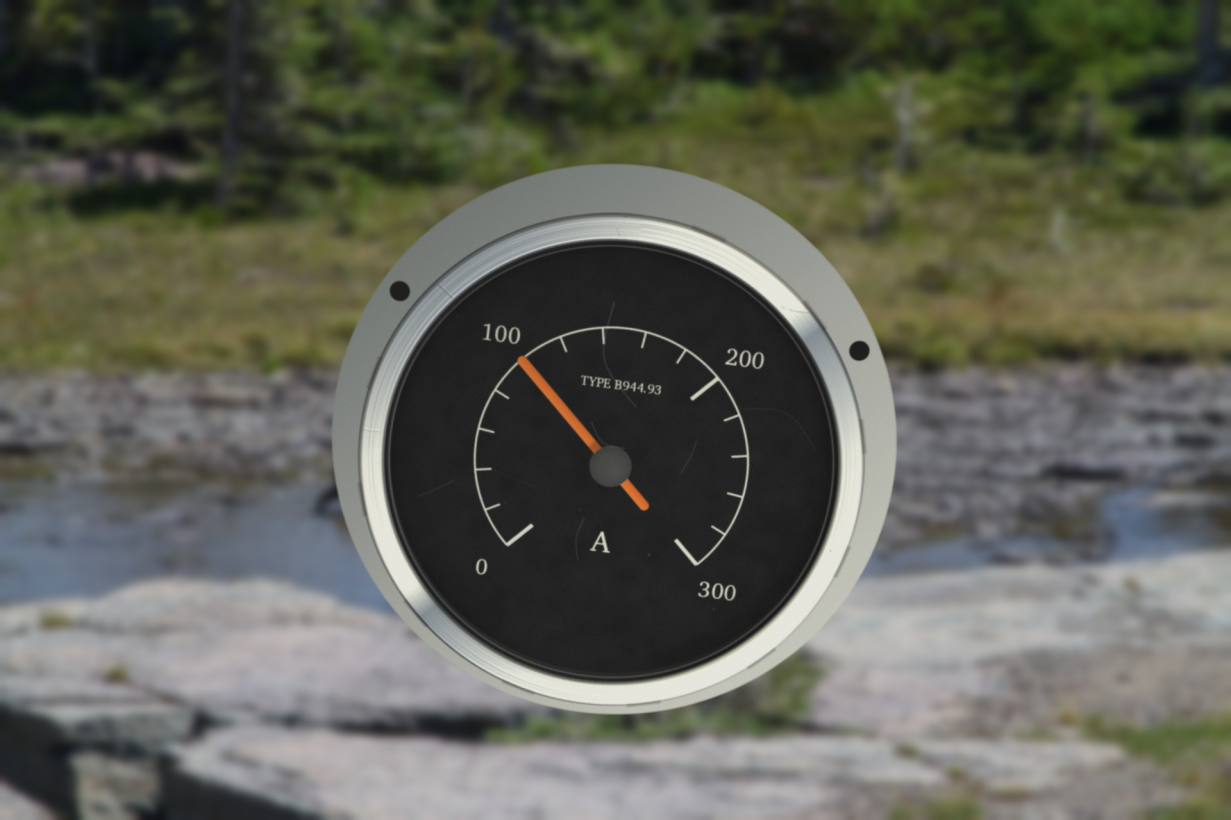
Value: A 100
